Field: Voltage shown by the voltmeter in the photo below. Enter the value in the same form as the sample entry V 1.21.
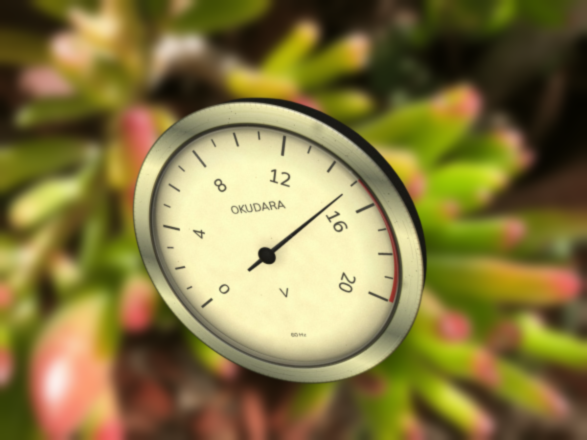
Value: V 15
